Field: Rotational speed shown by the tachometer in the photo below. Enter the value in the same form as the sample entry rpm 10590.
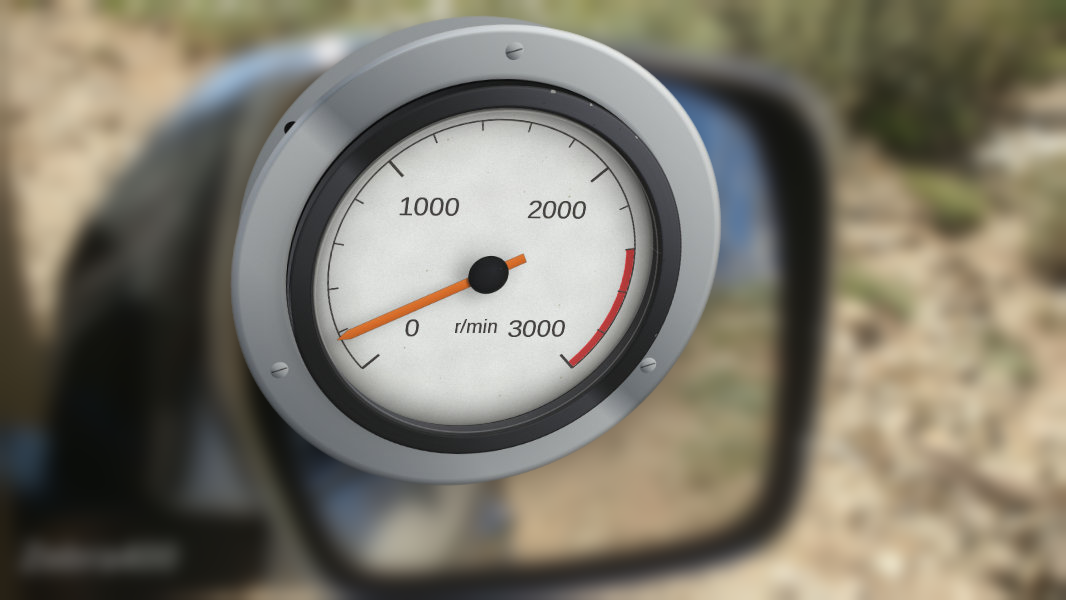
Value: rpm 200
